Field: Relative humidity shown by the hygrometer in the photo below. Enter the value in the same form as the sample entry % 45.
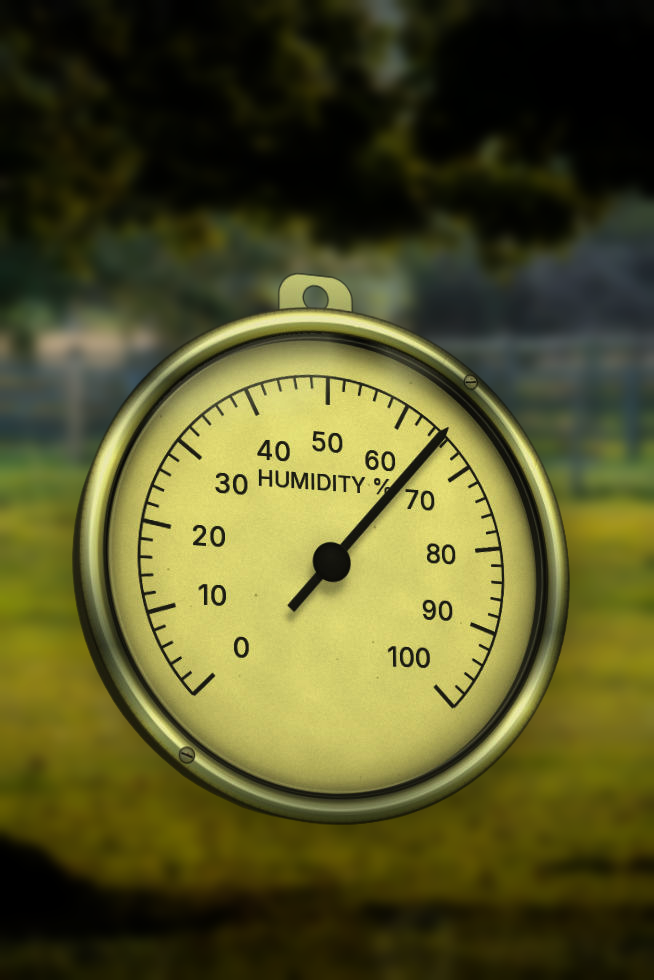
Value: % 65
